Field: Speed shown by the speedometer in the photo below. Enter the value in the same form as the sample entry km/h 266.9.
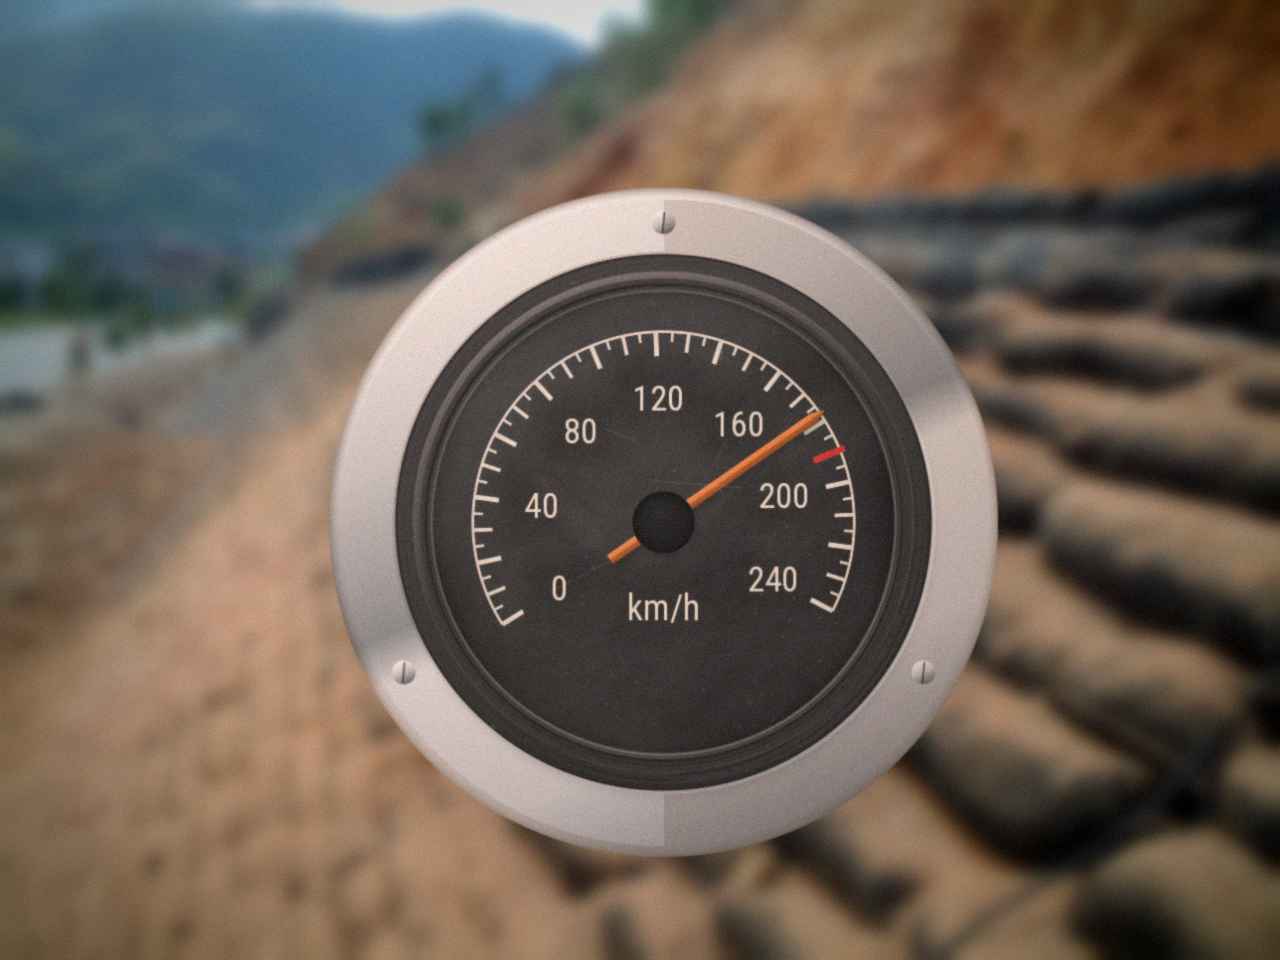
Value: km/h 177.5
